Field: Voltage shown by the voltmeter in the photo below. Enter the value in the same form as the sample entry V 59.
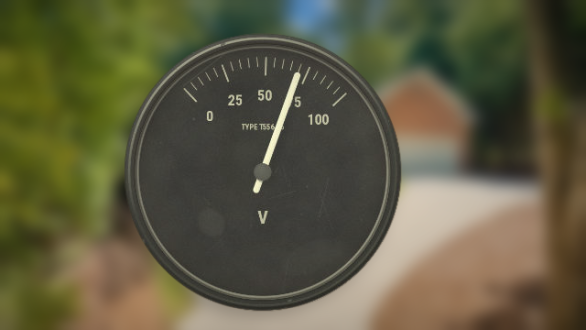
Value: V 70
